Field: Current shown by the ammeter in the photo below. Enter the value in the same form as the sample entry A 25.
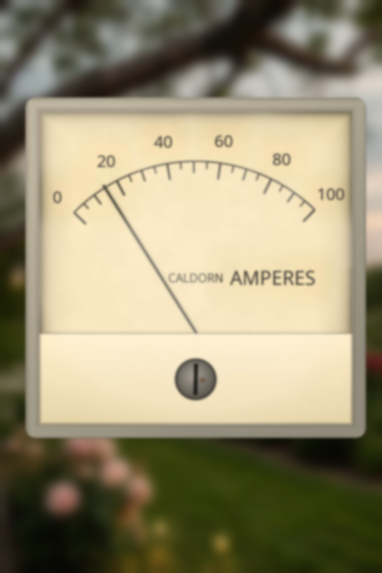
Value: A 15
